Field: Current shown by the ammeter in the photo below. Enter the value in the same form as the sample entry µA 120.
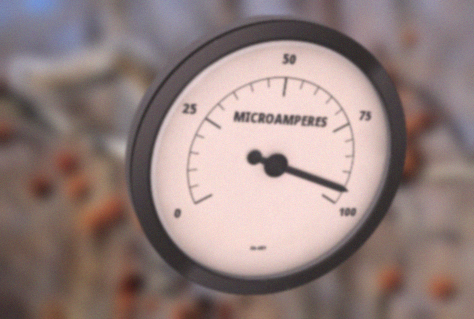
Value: µA 95
